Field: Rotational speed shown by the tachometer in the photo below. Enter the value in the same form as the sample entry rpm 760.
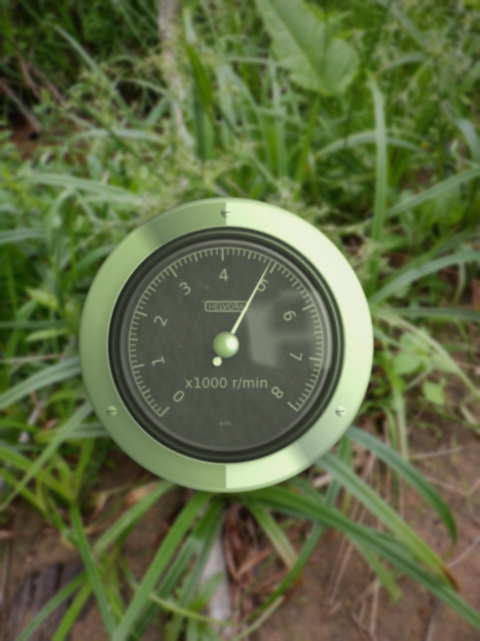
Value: rpm 4900
